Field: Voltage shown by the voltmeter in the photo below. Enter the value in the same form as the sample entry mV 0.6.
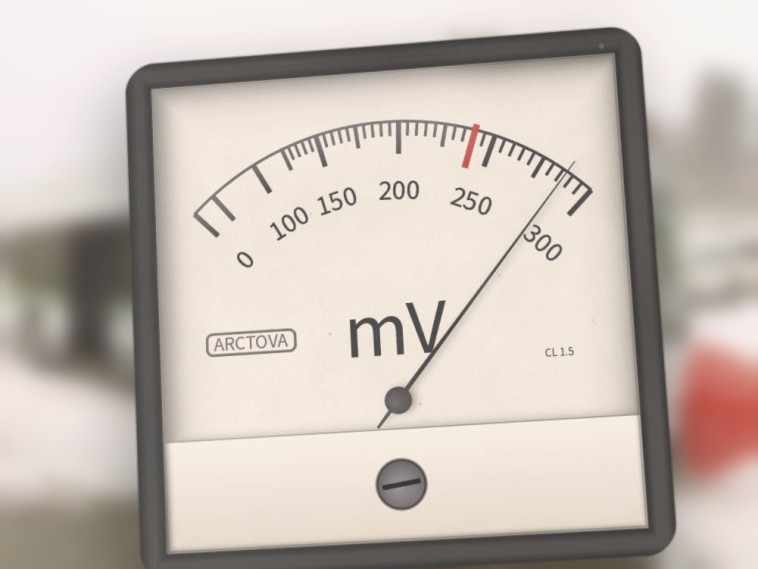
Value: mV 287.5
